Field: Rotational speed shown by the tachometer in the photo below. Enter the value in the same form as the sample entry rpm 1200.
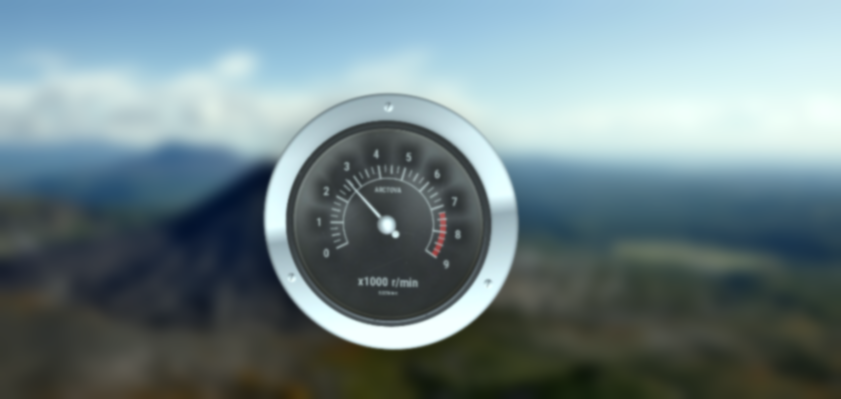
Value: rpm 2750
